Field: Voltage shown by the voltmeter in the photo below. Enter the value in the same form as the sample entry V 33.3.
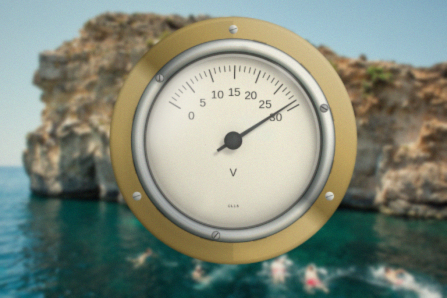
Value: V 29
